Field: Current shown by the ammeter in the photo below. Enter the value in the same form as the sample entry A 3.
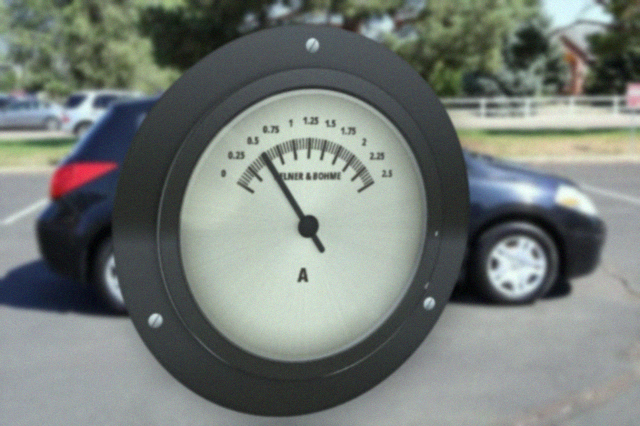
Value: A 0.5
